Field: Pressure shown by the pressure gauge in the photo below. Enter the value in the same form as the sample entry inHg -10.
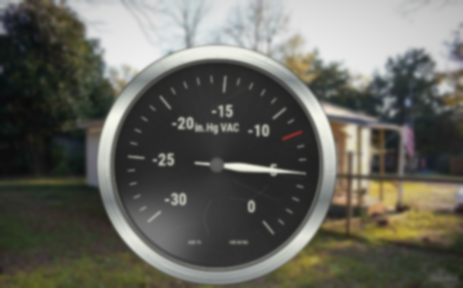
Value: inHg -5
